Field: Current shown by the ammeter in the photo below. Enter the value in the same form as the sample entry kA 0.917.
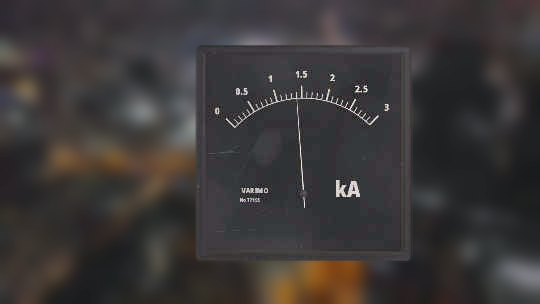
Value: kA 1.4
